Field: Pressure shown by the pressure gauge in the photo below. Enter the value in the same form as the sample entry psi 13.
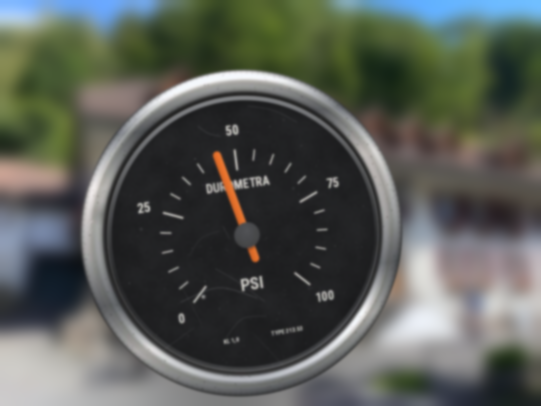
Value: psi 45
